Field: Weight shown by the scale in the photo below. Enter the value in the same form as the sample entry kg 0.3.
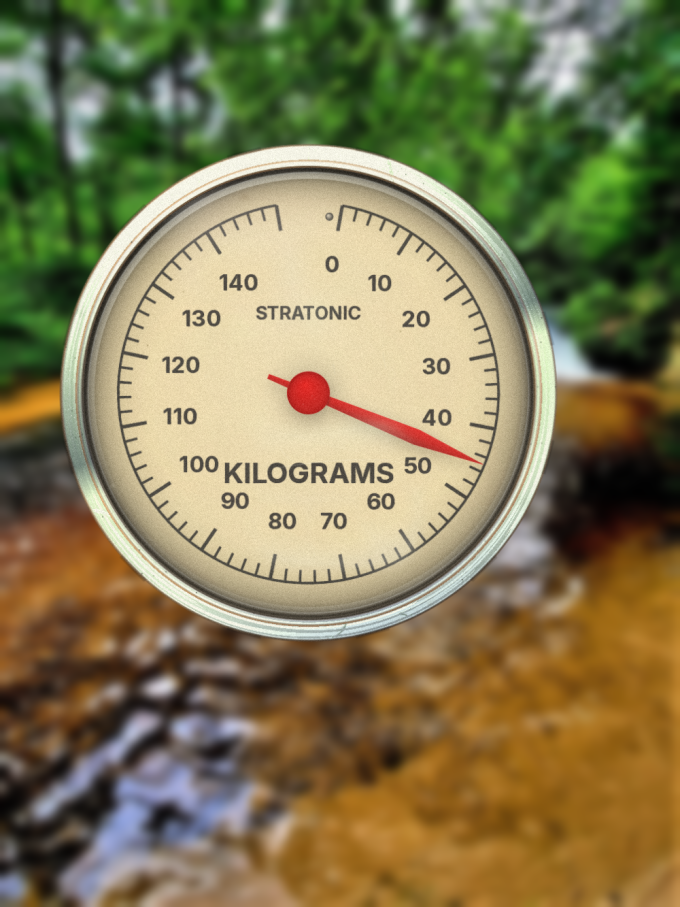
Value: kg 45
